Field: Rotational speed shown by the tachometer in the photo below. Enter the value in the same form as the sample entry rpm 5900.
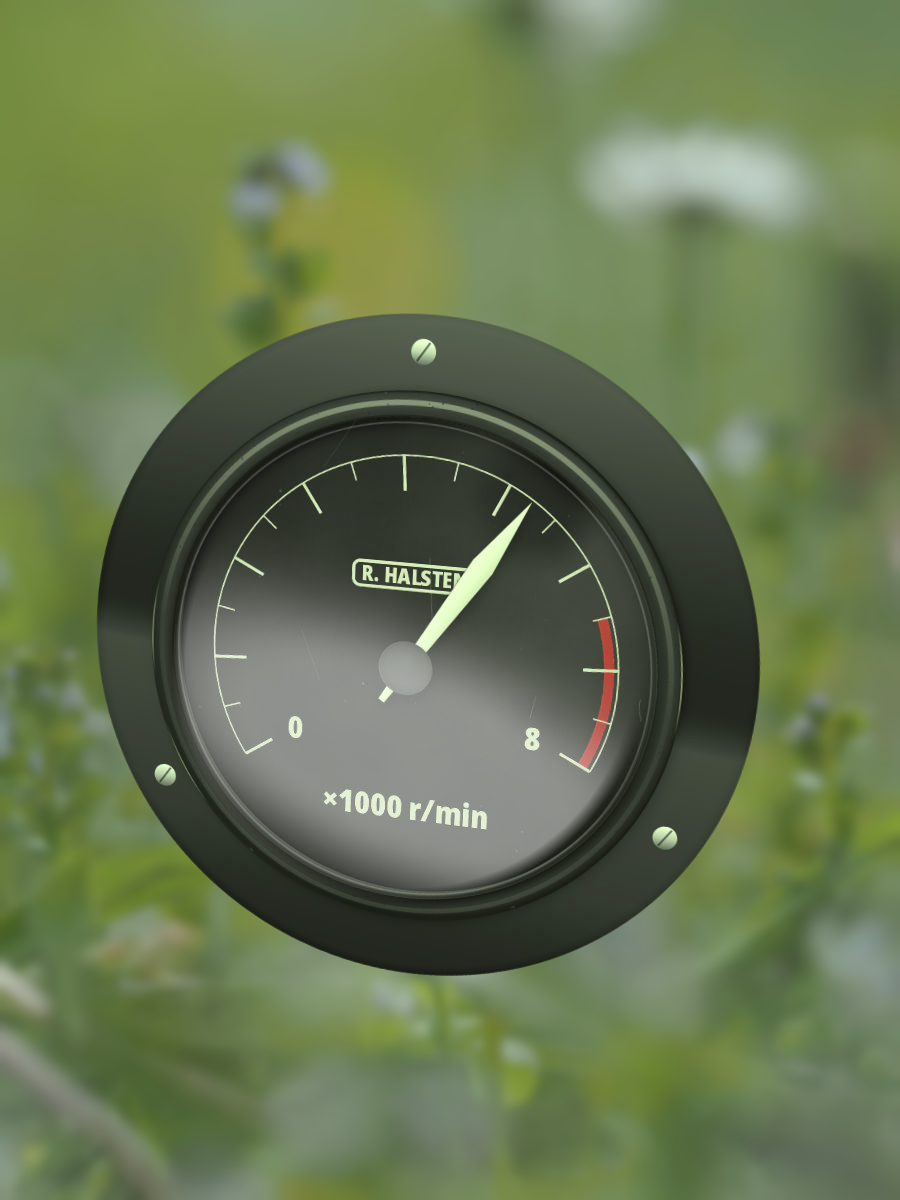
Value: rpm 5250
